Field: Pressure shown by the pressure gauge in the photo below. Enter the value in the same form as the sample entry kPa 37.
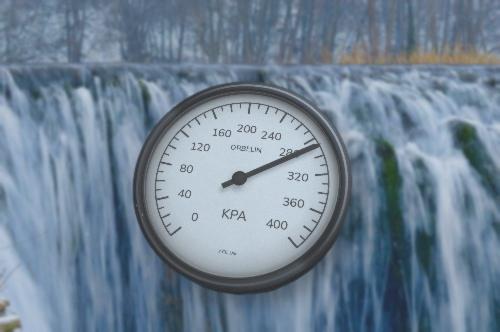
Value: kPa 290
